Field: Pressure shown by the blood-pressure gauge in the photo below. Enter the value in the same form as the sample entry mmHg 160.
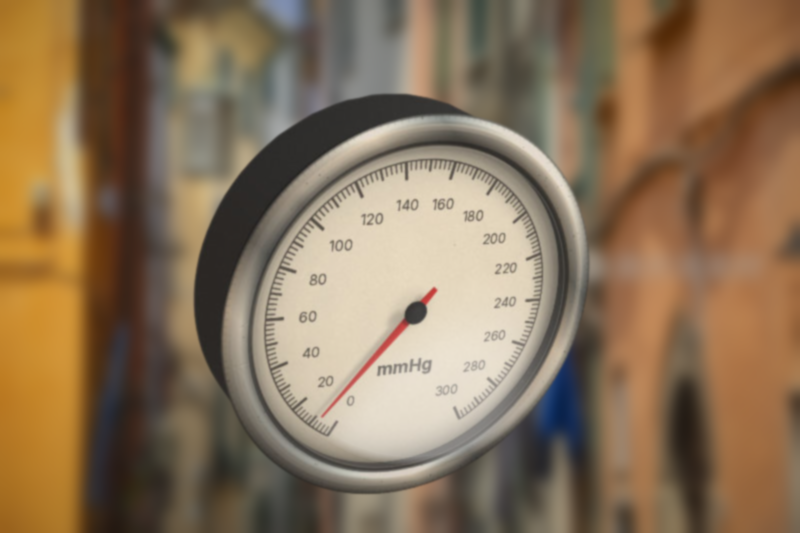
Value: mmHg 10
